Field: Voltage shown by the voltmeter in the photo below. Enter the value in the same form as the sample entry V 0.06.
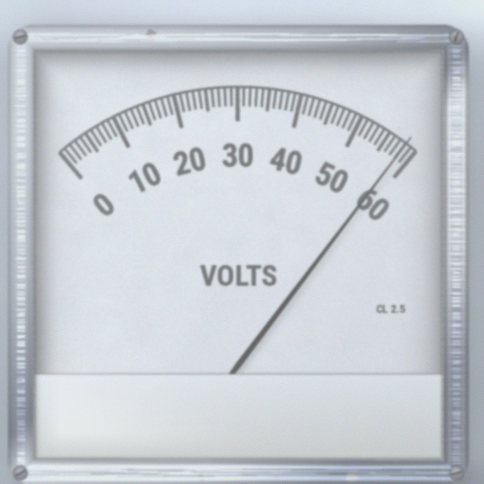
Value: V 58
